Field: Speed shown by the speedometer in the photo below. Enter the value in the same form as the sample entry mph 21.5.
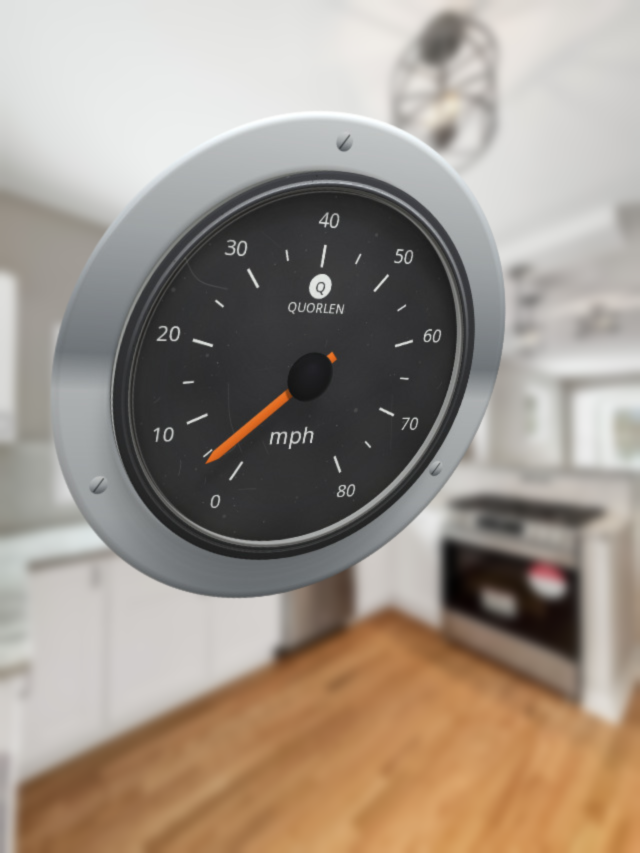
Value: mph 5
